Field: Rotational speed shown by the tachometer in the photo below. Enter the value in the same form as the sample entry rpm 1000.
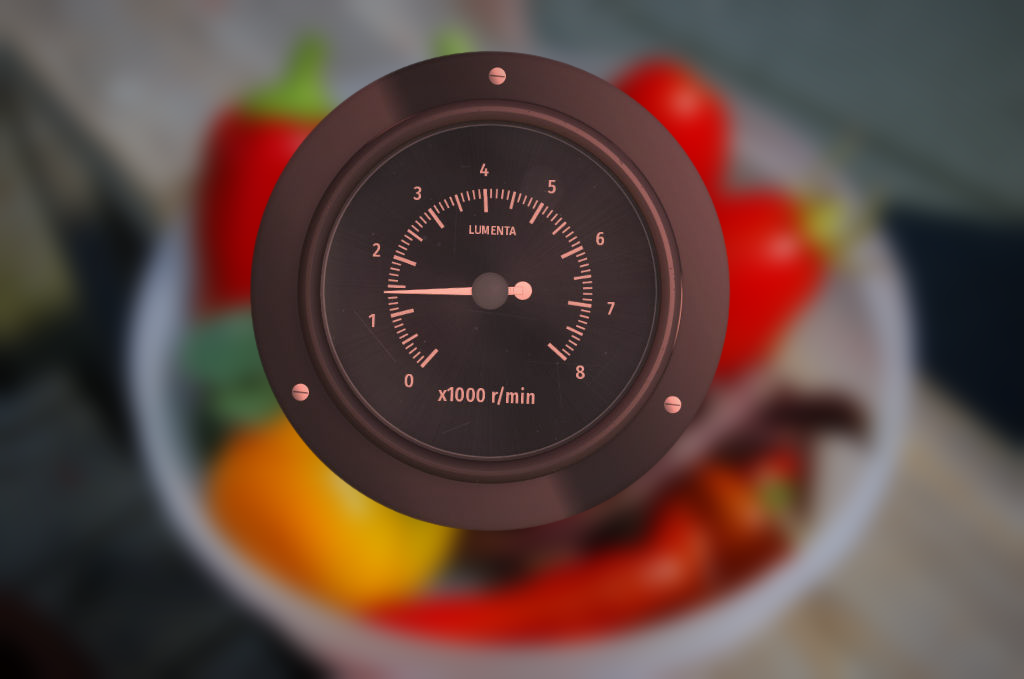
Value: rpm 1400
